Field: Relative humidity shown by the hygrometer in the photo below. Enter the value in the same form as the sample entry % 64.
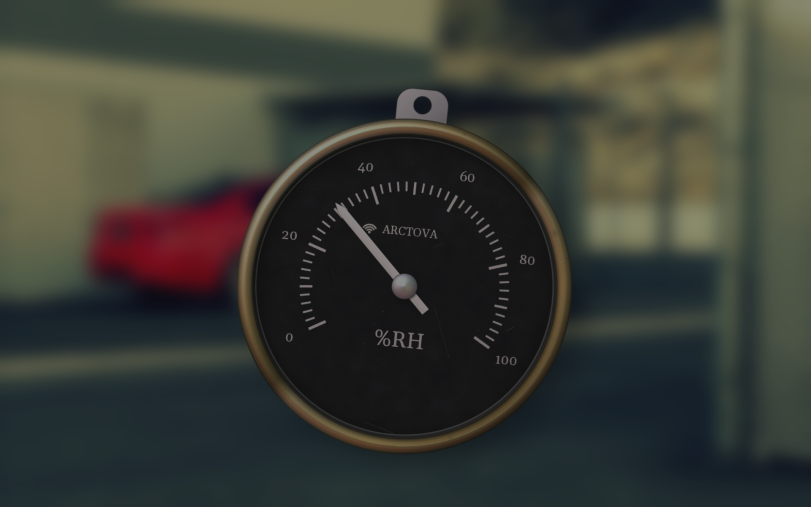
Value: % 31
